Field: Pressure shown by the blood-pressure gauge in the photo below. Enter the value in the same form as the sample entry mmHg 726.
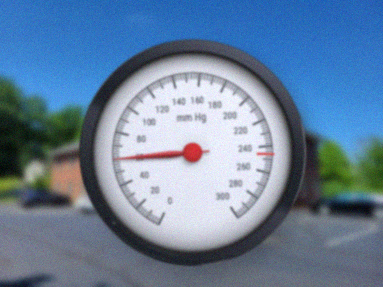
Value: mmHg 60
